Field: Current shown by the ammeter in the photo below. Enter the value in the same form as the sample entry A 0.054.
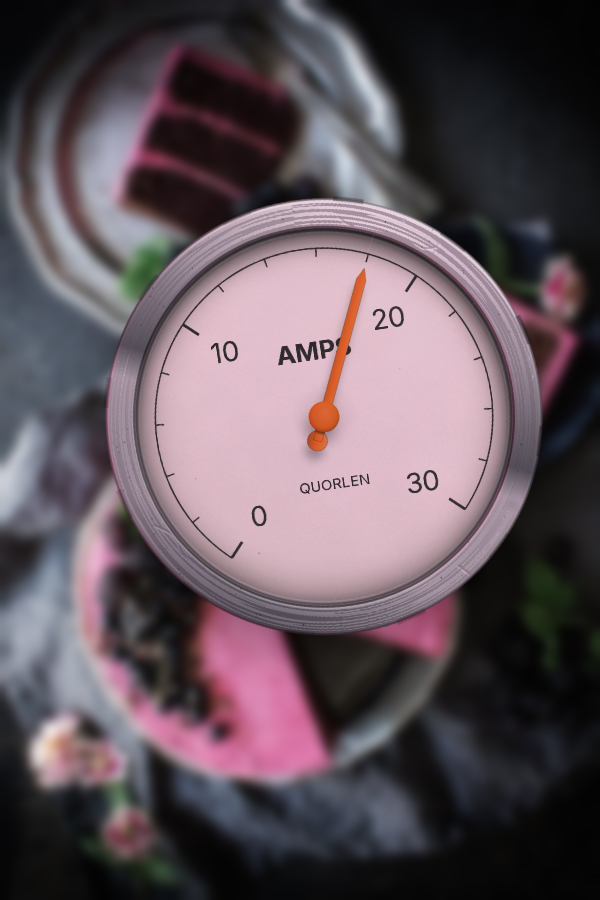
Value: A 18
